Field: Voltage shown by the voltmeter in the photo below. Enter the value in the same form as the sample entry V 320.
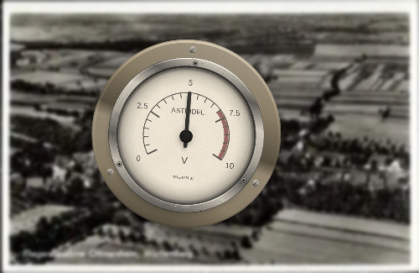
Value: V 5
